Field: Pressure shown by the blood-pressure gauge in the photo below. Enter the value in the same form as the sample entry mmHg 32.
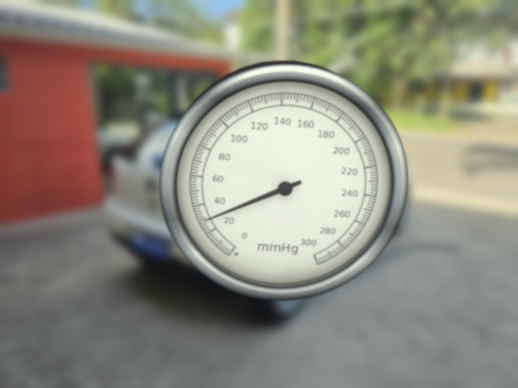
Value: mmHg 30
